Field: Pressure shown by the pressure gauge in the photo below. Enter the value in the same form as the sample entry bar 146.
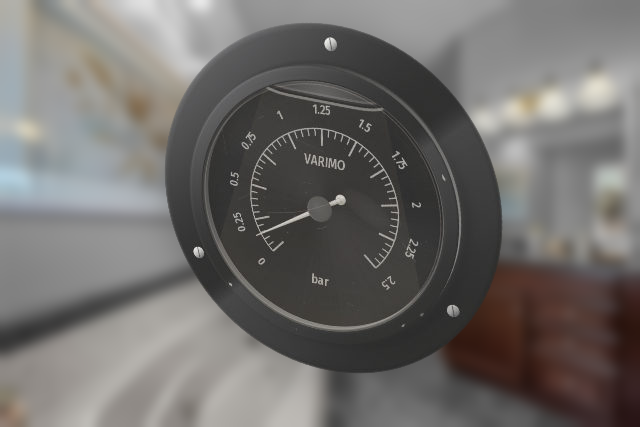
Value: bar 0.15
